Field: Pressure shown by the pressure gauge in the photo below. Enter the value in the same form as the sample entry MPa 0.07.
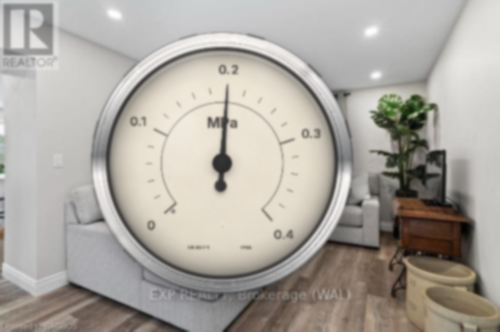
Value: MPa 0.2
